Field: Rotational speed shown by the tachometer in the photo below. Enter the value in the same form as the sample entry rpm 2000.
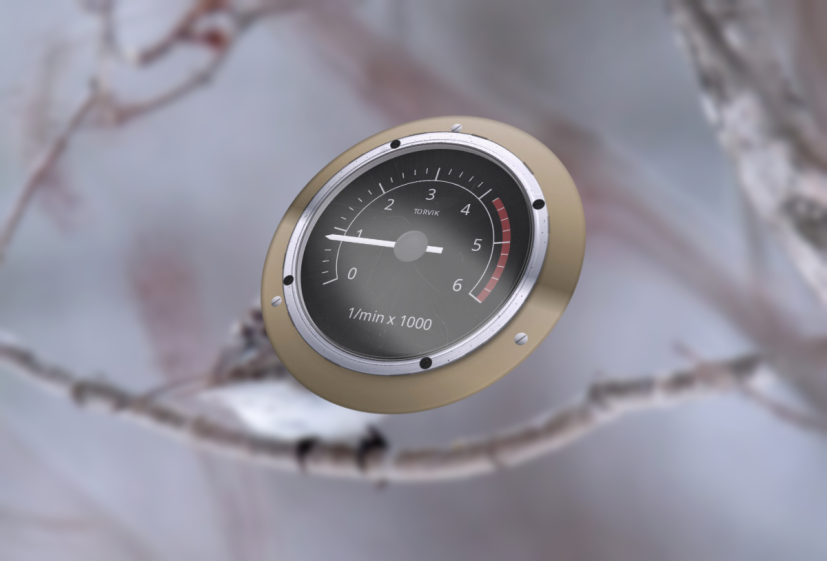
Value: rpm 800
